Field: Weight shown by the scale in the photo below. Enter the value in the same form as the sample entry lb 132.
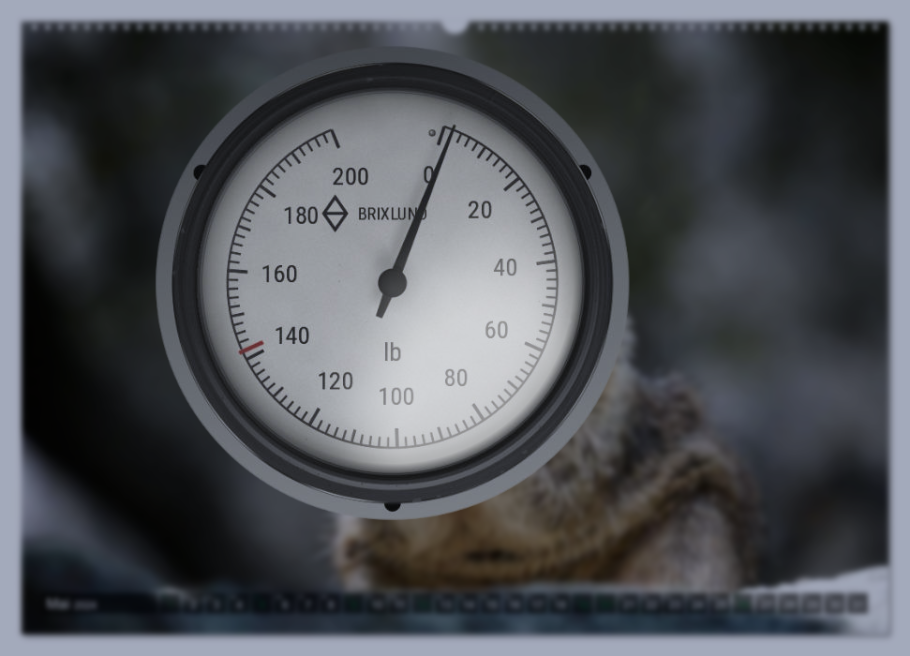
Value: lb 2
